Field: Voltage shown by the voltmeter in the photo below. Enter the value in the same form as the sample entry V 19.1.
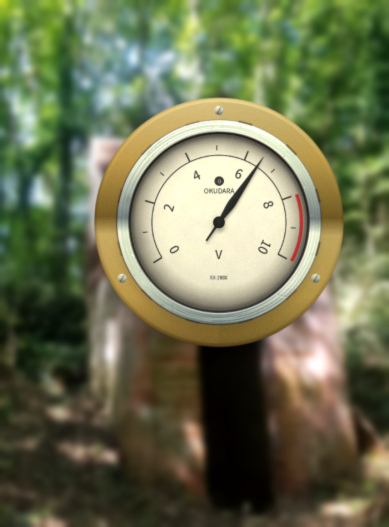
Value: V 6.5
